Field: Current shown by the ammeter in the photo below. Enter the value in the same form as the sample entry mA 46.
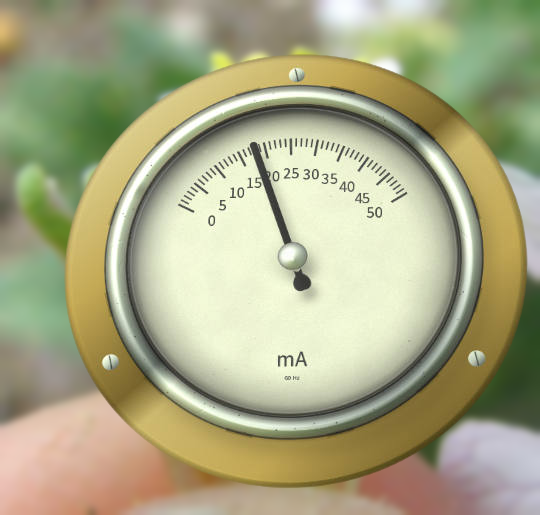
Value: mA 18
